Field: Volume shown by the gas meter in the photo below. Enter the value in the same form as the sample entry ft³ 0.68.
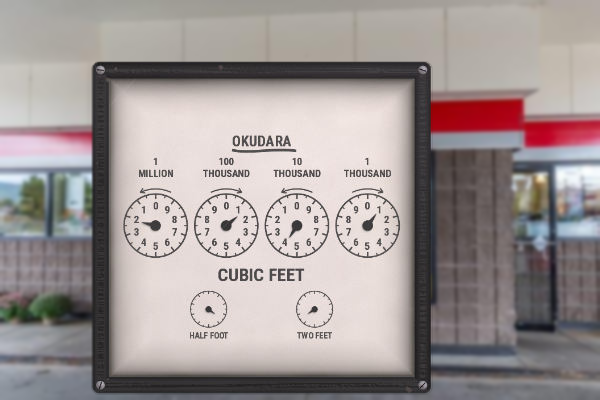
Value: ft³ 214100
